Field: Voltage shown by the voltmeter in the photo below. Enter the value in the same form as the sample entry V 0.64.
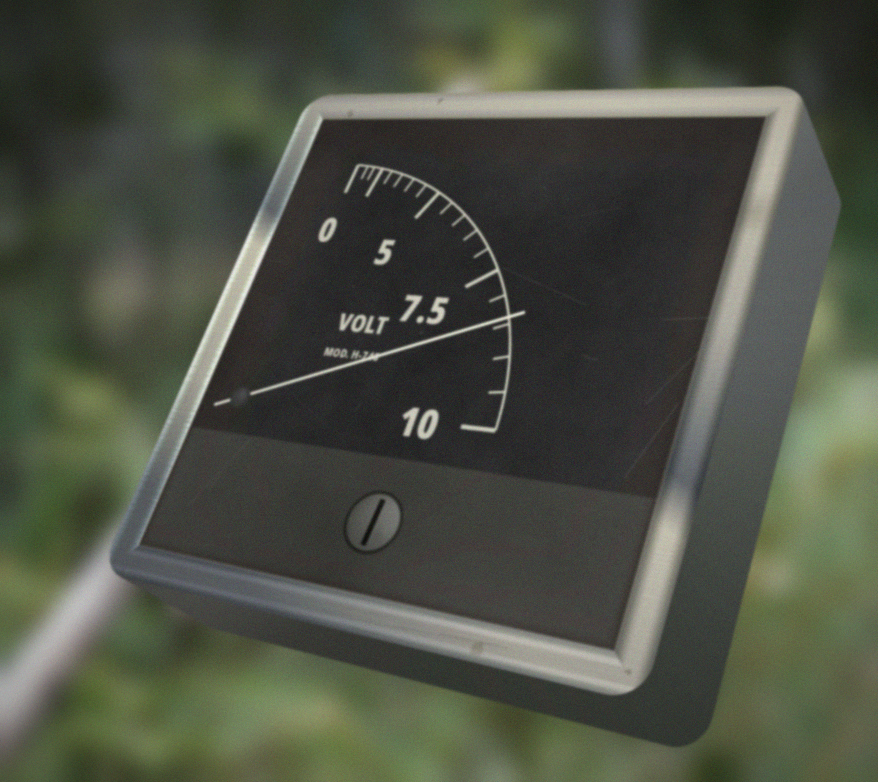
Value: V 8.5
